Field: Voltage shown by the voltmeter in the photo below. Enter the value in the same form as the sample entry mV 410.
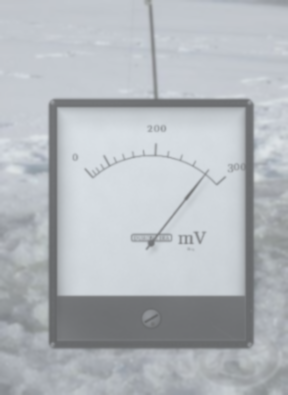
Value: mV 280
